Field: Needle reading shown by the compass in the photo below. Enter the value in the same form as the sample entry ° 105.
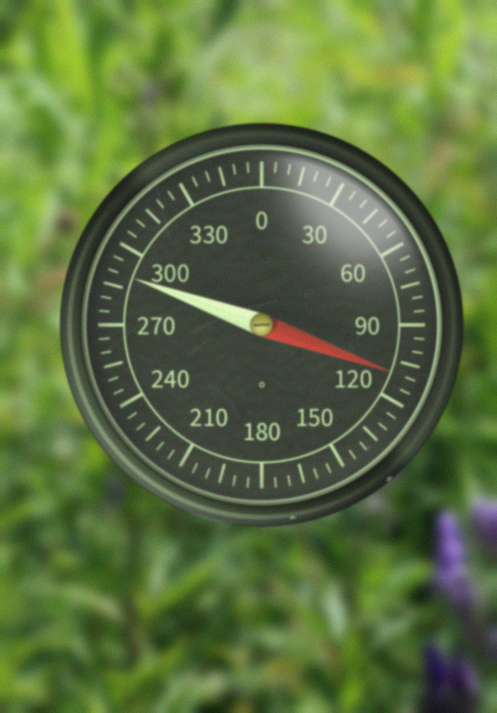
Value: ° 110
